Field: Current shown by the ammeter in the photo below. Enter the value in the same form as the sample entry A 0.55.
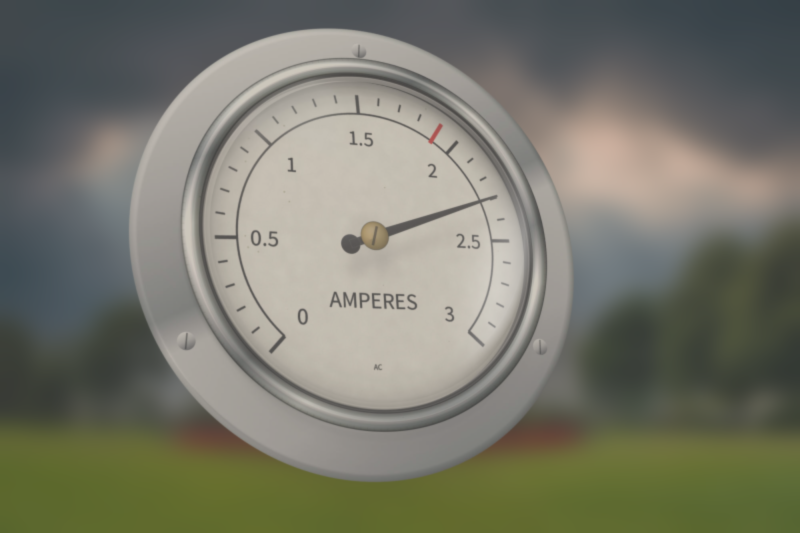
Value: A 2.3
